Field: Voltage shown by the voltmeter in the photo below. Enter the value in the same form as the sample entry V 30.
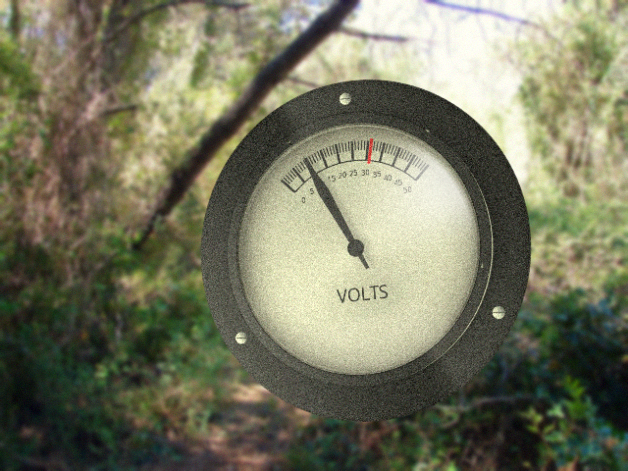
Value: V 10
